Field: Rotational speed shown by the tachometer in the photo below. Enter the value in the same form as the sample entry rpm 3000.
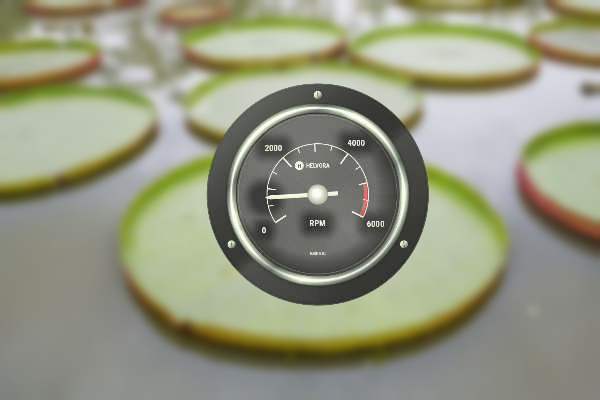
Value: rpm 750
